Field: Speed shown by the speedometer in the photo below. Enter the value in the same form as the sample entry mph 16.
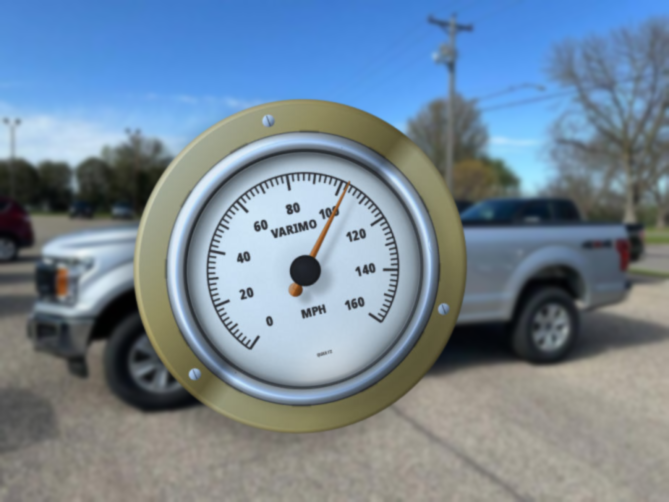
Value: mph 102
